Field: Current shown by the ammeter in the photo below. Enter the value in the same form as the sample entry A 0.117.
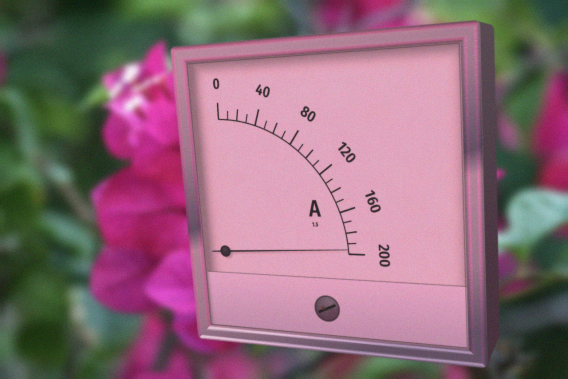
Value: A 195
